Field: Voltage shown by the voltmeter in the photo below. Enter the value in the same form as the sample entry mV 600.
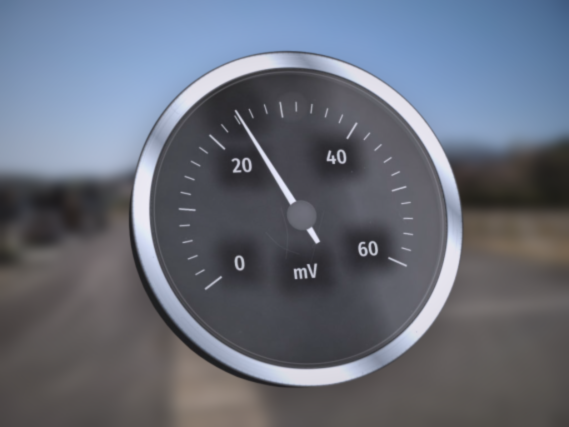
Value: mV 24
